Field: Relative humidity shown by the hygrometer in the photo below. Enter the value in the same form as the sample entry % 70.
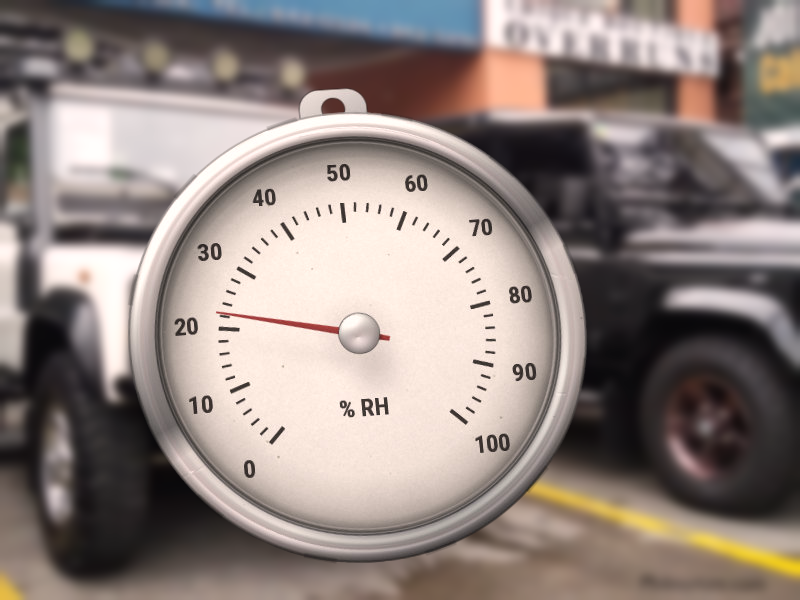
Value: % 22
